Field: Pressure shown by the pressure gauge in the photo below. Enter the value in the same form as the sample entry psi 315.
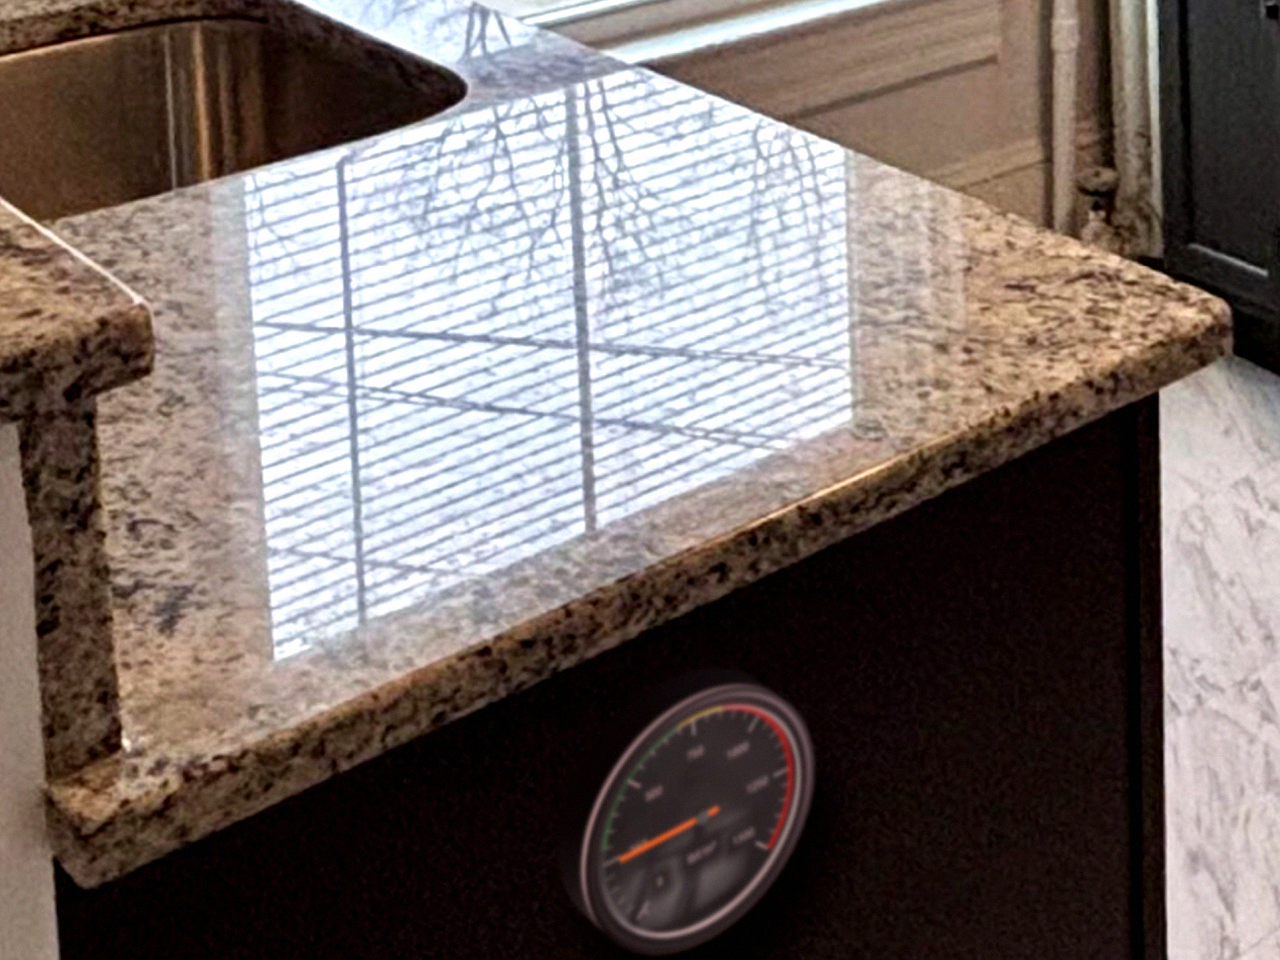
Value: psi 250
